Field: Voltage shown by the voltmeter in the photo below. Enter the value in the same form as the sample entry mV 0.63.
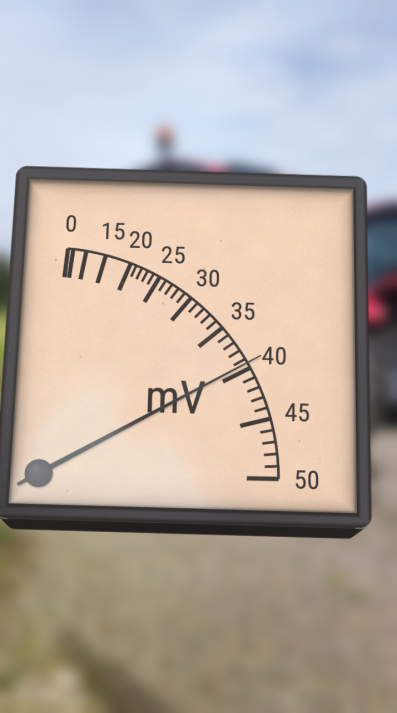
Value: mV 39.5
